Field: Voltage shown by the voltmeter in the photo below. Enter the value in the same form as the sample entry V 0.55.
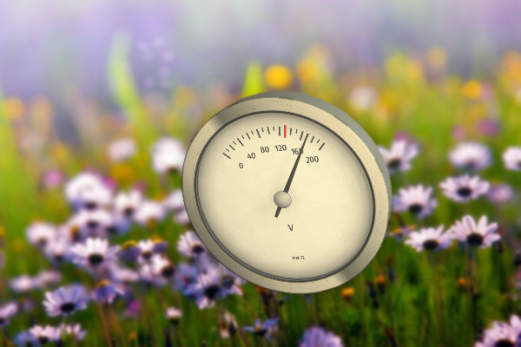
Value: V 170
